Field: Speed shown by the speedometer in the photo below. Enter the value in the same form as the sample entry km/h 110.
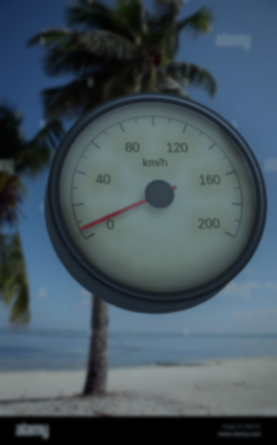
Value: km/h 5
